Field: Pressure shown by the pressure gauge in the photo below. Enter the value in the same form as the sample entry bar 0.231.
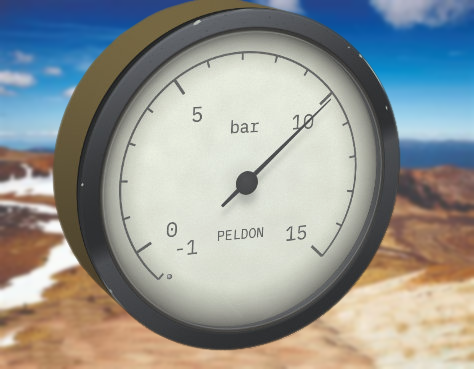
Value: bar 10
